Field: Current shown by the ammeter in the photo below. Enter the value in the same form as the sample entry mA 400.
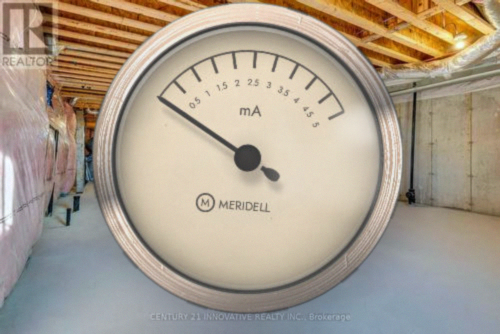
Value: mA 0
